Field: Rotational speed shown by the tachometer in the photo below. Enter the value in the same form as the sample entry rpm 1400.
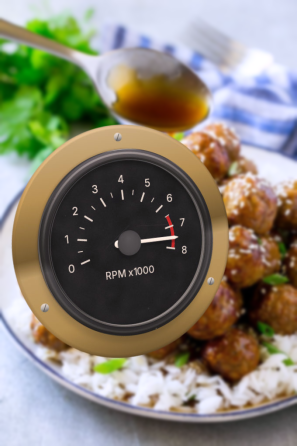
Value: rpm 7500
